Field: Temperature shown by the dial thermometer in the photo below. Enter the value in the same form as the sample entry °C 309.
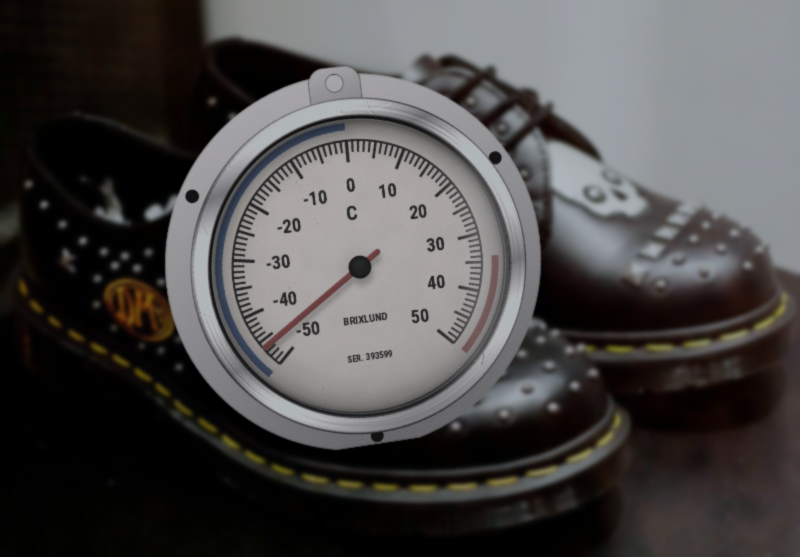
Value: °C -46
